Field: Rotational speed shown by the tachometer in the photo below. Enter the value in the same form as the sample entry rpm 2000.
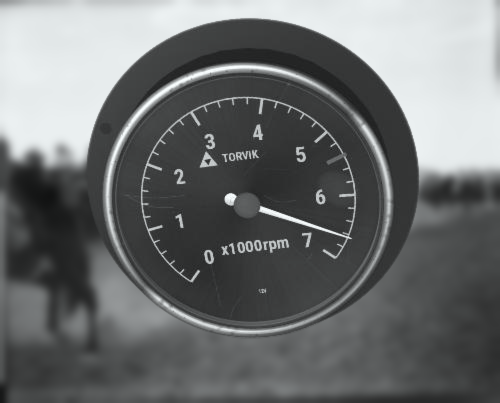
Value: rpm 6600
